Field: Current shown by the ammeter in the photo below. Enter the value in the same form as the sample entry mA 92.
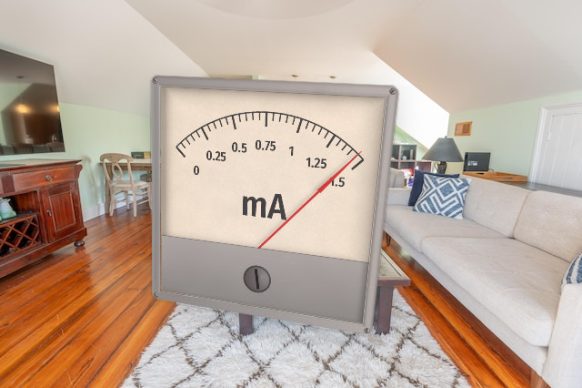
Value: mA 1.45
